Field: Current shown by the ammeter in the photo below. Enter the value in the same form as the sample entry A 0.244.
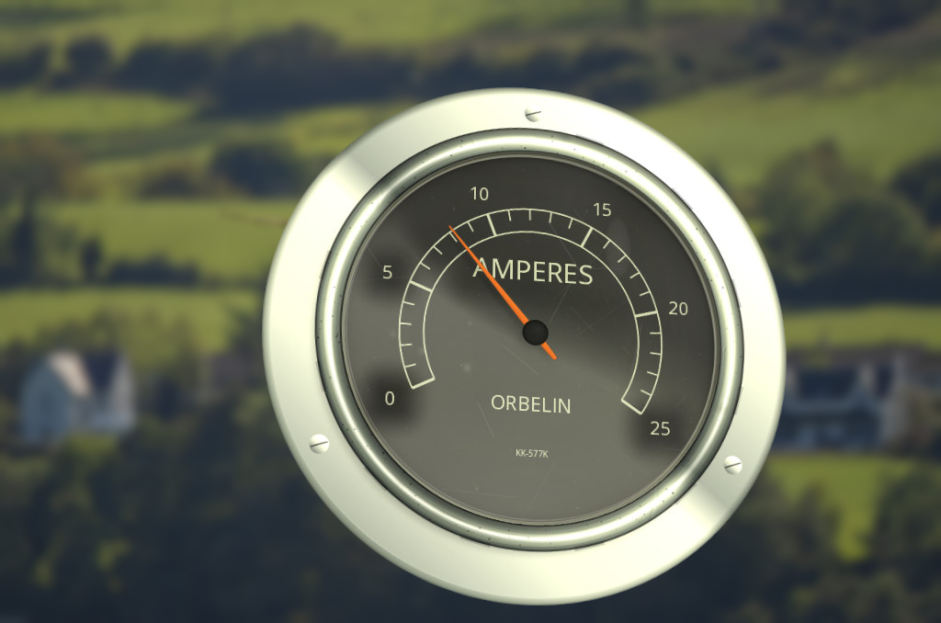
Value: A 8
